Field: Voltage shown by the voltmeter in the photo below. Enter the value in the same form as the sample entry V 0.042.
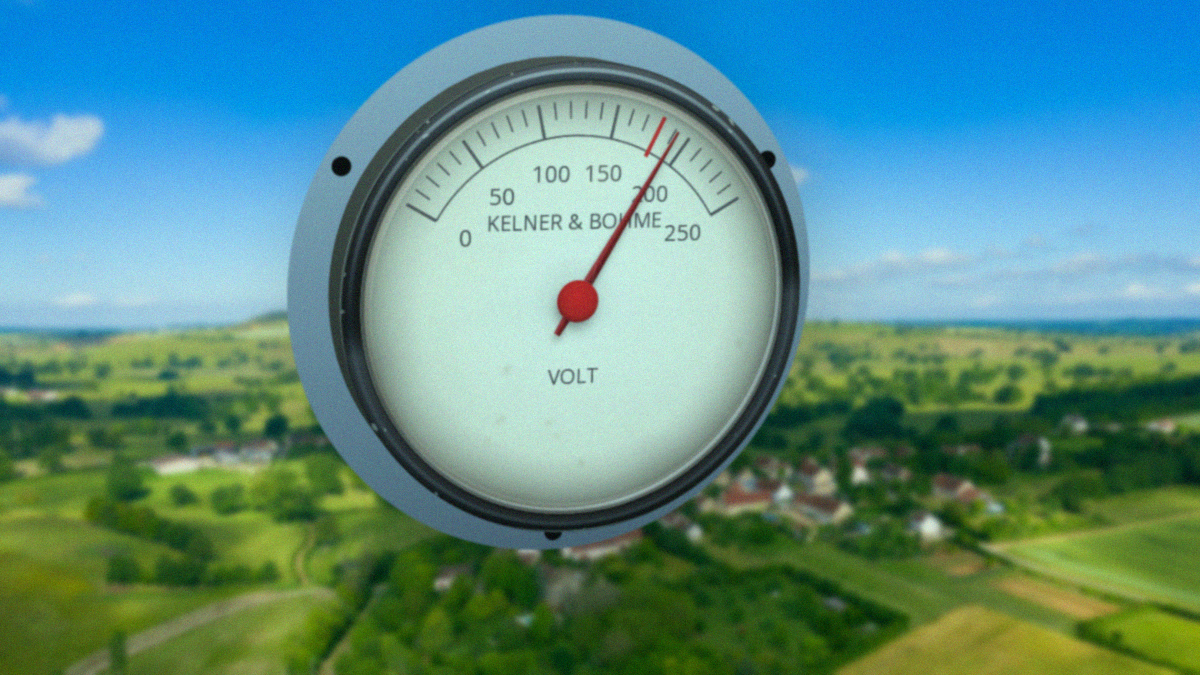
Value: V 190
